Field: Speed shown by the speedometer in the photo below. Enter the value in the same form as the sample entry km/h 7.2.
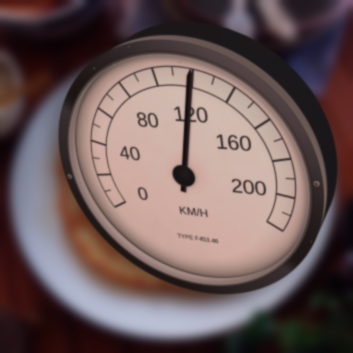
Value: km/h 120
